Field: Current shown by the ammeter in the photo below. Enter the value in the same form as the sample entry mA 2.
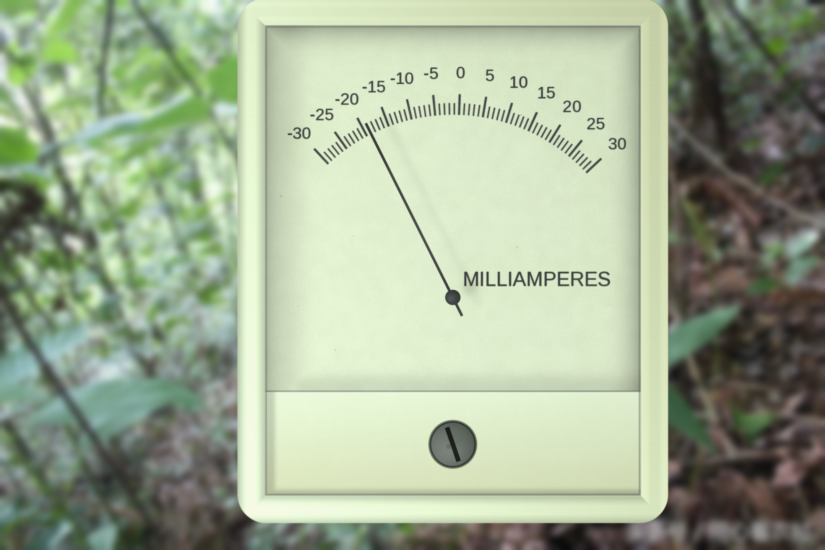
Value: mA -19
